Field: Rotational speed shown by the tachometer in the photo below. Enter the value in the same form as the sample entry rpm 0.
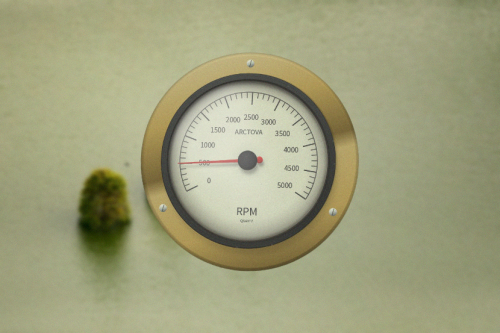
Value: rpm 500
